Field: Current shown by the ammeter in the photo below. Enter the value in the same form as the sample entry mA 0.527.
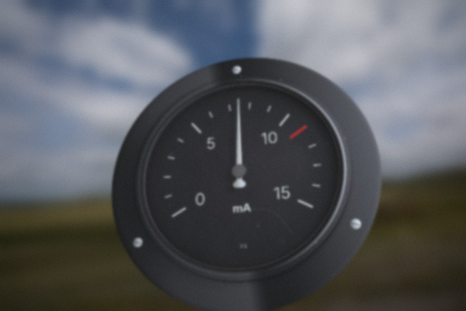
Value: mA 7.5
